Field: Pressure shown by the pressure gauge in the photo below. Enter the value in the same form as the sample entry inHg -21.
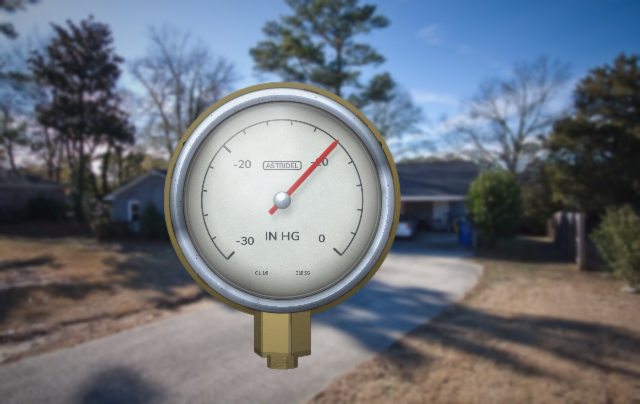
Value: inHg -10
